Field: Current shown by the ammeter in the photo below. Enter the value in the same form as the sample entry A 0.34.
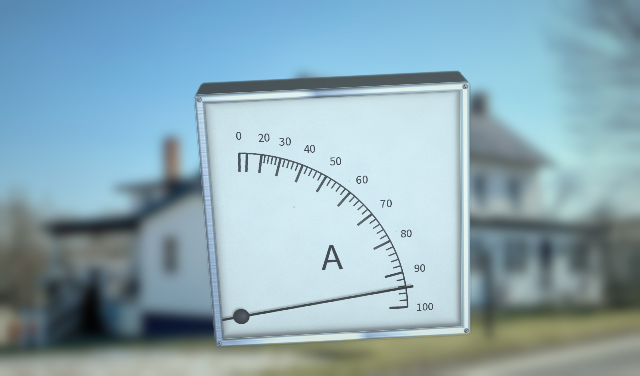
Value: A 94
